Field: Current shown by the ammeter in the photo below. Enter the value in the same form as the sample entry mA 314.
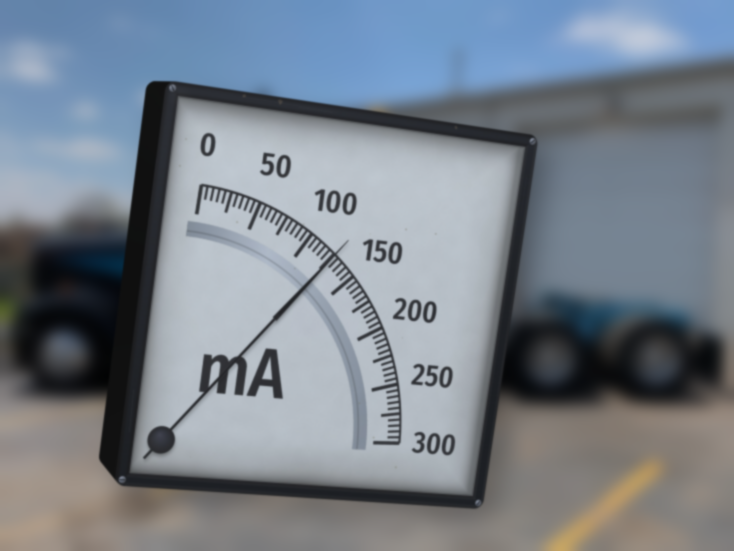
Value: mA 125
